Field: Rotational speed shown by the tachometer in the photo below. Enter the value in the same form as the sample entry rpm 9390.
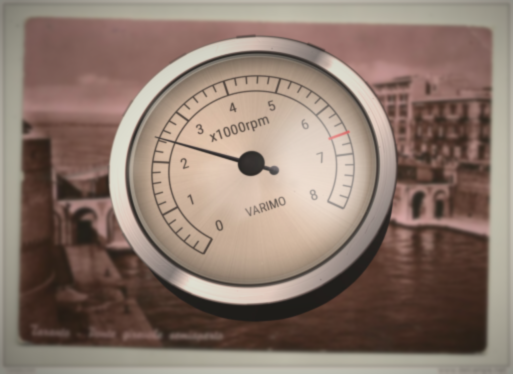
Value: rpm 2400
